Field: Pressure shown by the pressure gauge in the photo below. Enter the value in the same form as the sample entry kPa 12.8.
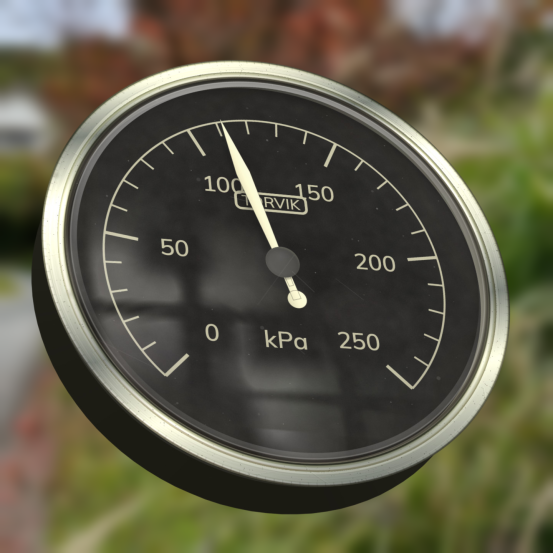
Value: kPa 110
